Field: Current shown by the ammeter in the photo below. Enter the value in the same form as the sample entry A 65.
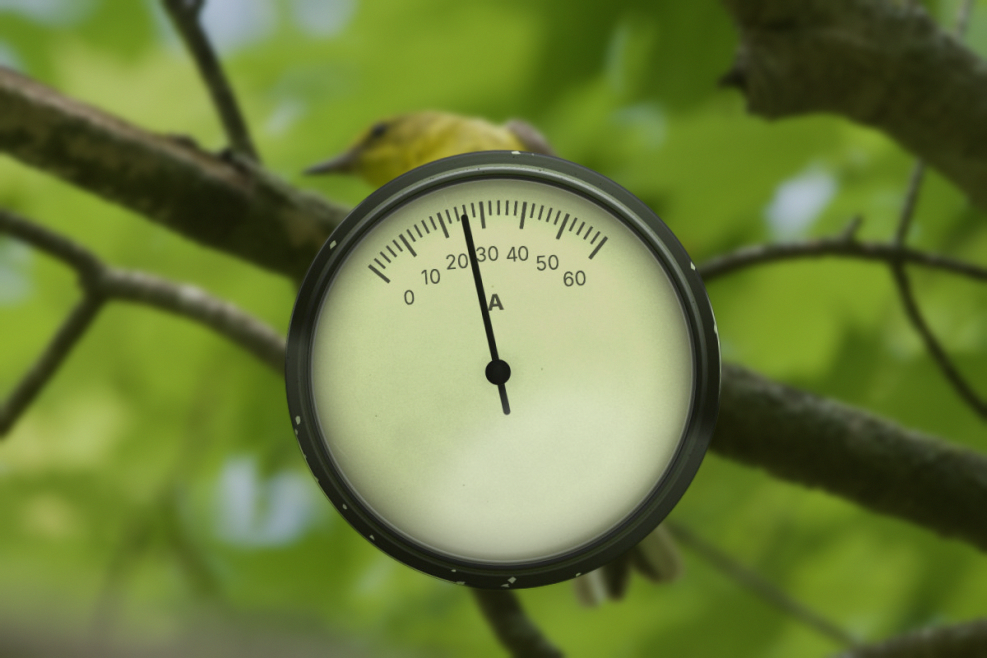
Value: A 26
